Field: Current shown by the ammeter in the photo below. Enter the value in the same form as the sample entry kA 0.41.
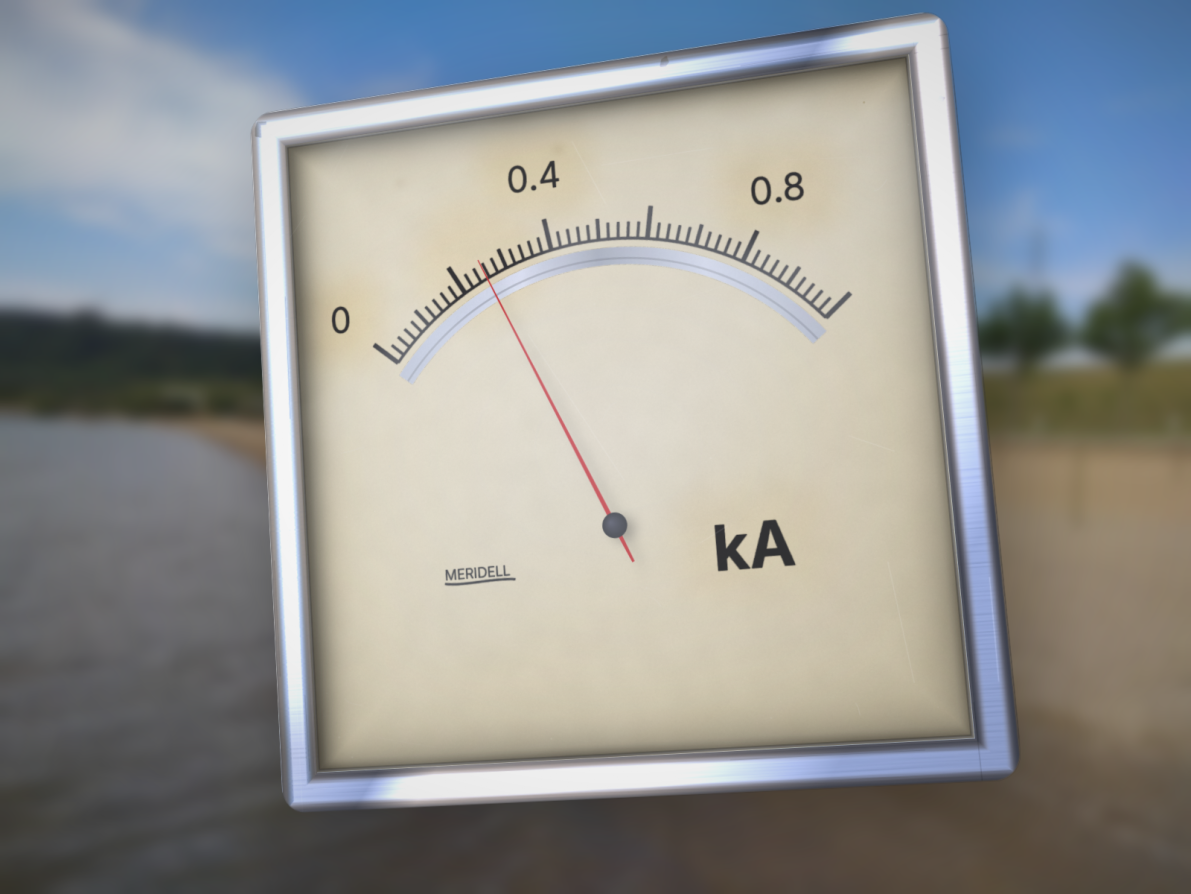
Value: kA 0.26
